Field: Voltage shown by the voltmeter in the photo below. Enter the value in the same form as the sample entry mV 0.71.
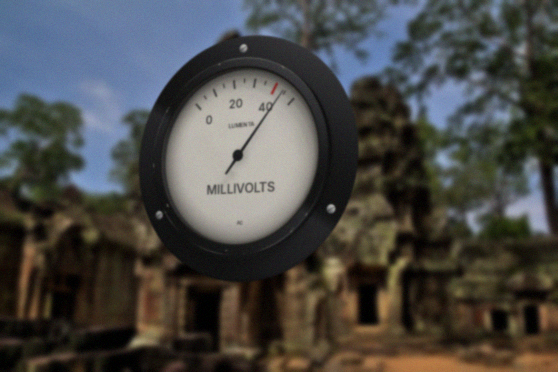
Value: mV 45
